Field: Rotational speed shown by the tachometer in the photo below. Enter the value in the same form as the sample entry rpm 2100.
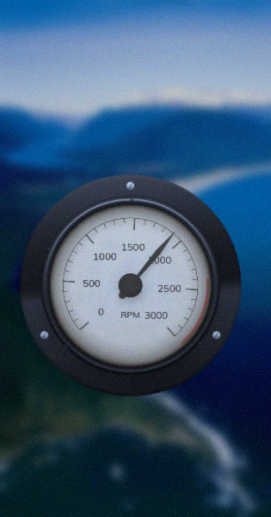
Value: rpm 1900
